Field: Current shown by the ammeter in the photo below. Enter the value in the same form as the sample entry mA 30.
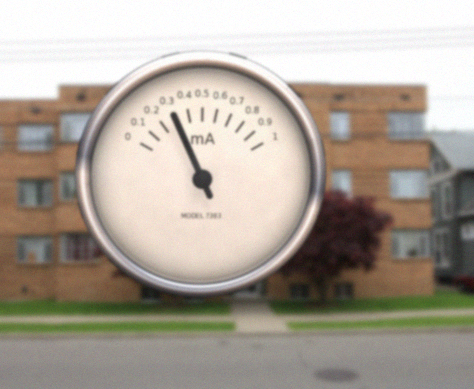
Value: mA 0.3
